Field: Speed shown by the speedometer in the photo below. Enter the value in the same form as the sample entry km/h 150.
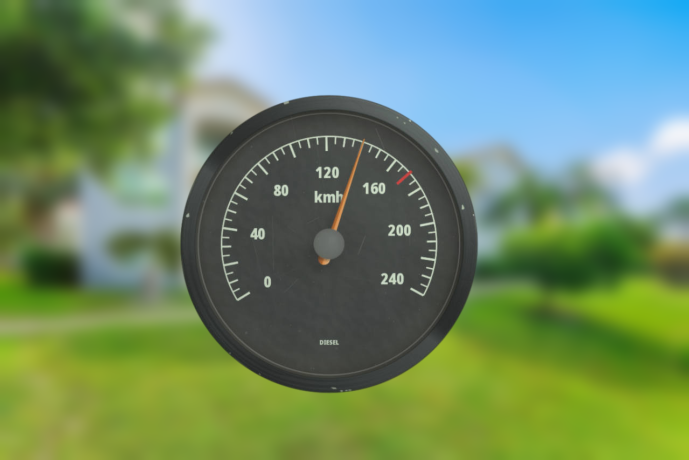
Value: km/h 140
